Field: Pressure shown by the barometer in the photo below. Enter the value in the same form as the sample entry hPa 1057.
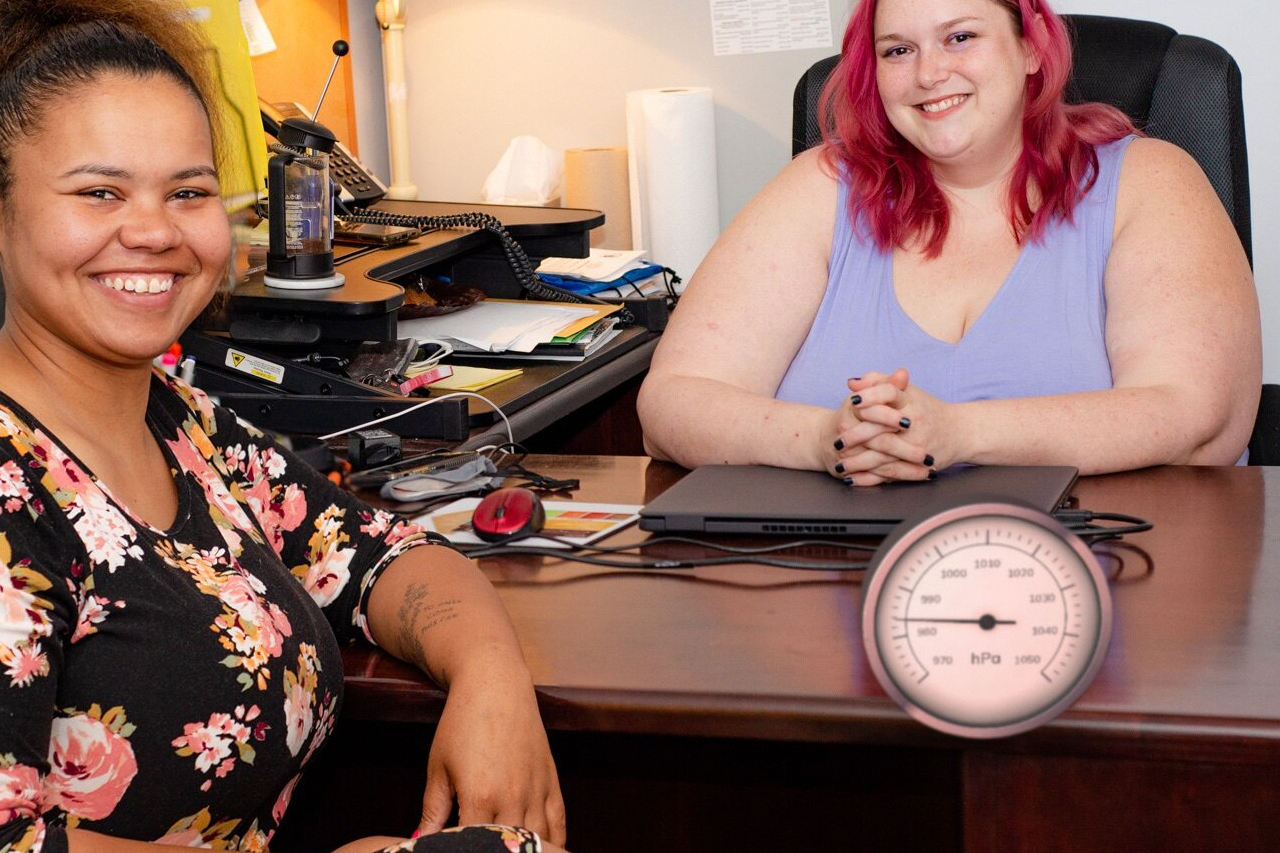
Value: hPa 984
